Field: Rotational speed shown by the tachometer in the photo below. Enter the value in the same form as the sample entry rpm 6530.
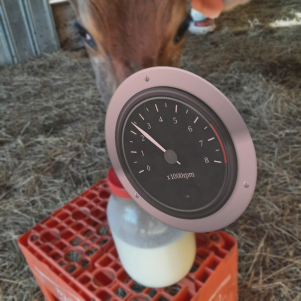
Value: rpm 2500
